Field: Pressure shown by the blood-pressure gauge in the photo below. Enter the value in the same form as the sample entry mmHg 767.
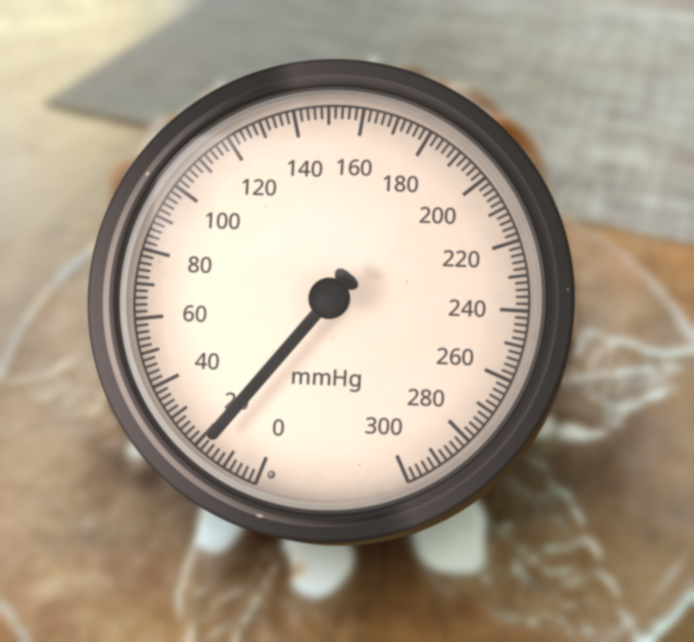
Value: mmHg 18
